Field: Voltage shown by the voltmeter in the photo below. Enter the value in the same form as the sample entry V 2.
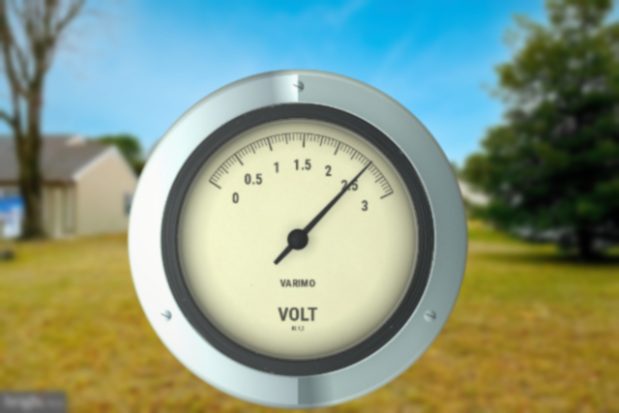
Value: V 2.5
